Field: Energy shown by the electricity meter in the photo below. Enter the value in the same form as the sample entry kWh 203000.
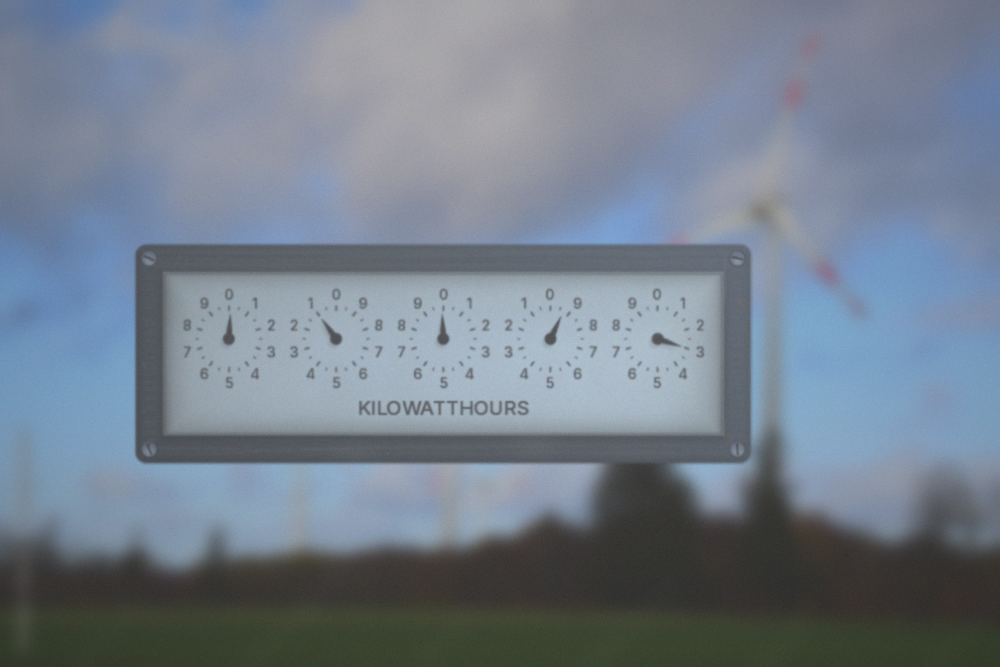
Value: kWh 993
